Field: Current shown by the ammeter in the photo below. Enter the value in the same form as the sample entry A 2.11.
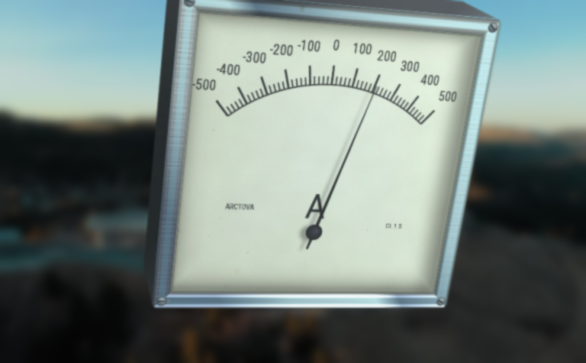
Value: A 200
